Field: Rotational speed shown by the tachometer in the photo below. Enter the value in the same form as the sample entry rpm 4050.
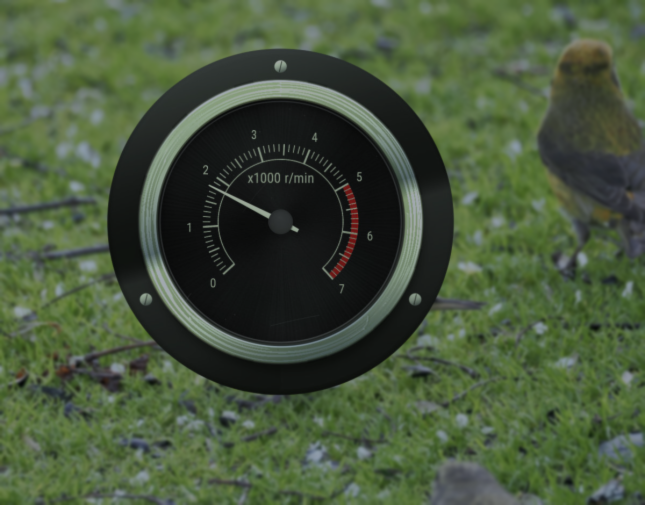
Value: rpm 1800
